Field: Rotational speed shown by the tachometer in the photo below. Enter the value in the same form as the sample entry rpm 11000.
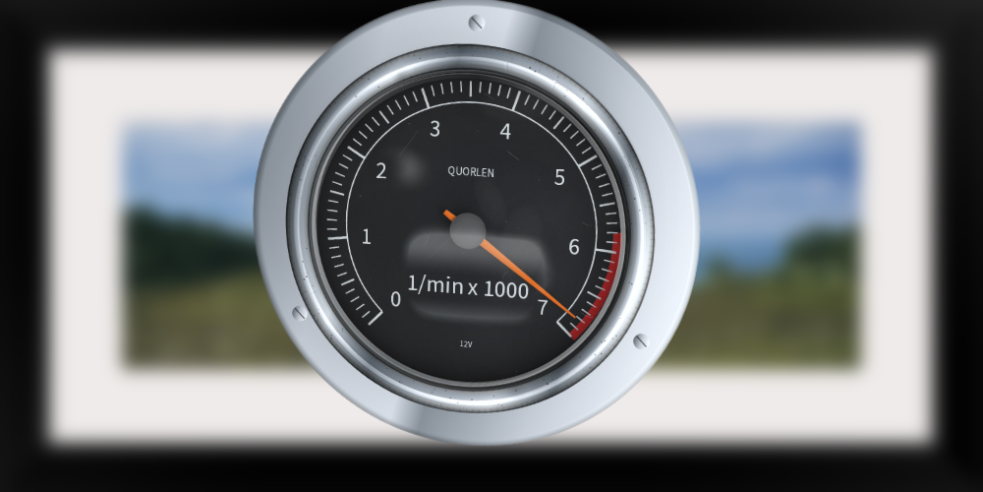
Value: rpm 6800
